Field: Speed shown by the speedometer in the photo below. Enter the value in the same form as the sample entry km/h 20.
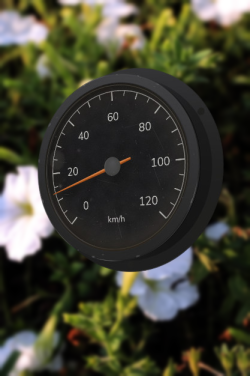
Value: km/h 12.5
